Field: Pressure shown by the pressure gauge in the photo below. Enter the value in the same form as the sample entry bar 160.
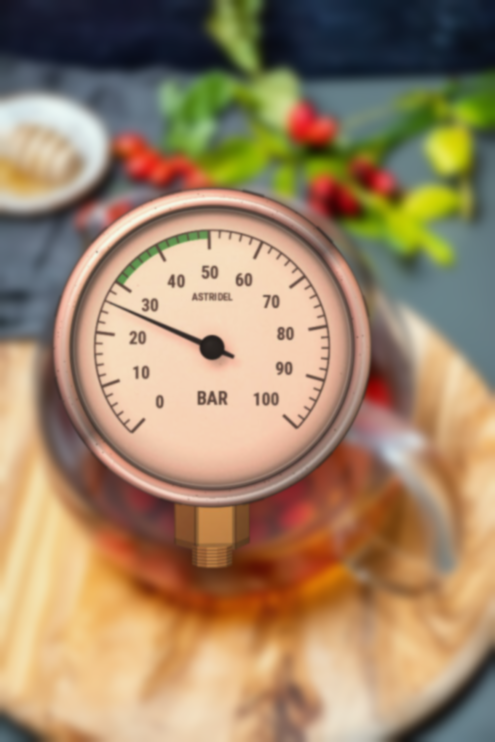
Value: bar 26
